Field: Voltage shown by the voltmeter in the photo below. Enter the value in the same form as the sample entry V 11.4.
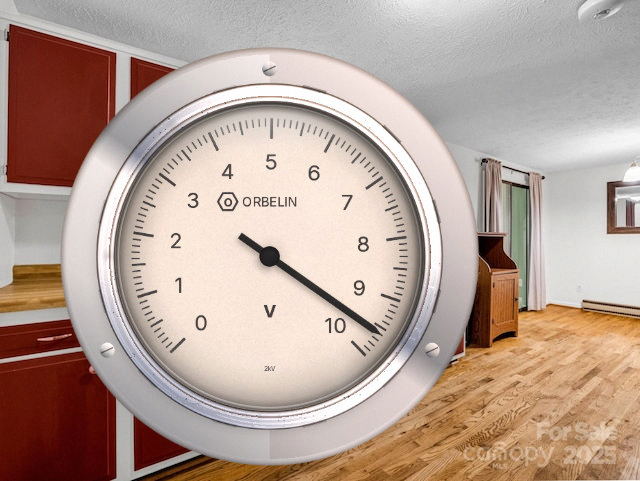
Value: V 9.6
